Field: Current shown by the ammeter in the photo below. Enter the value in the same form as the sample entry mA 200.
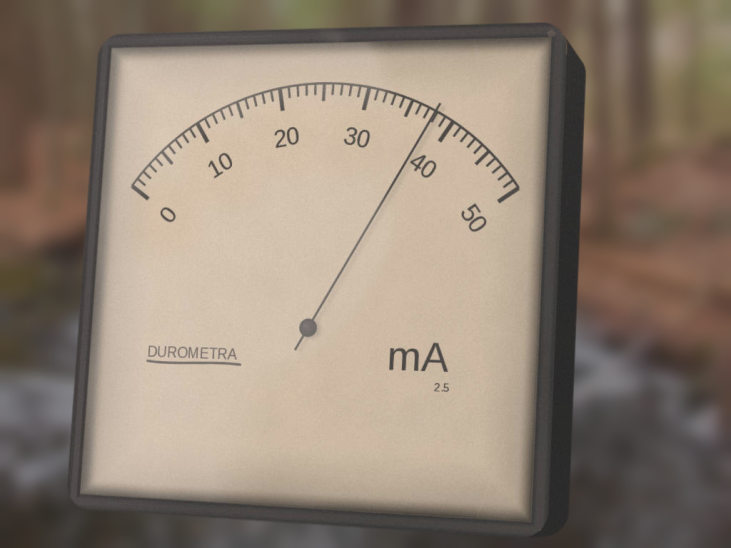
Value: mA 38
